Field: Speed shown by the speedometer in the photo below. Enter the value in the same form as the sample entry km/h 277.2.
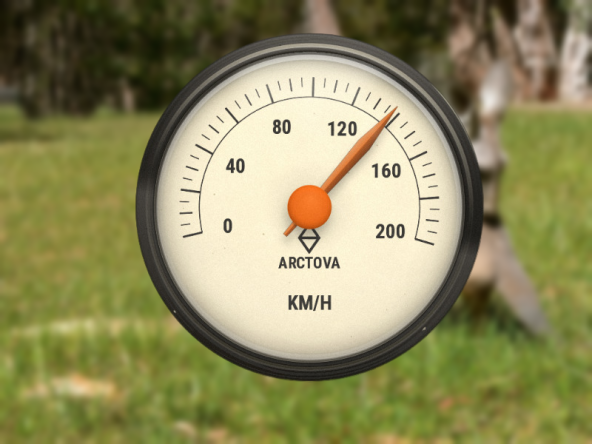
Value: km/h 137.5
